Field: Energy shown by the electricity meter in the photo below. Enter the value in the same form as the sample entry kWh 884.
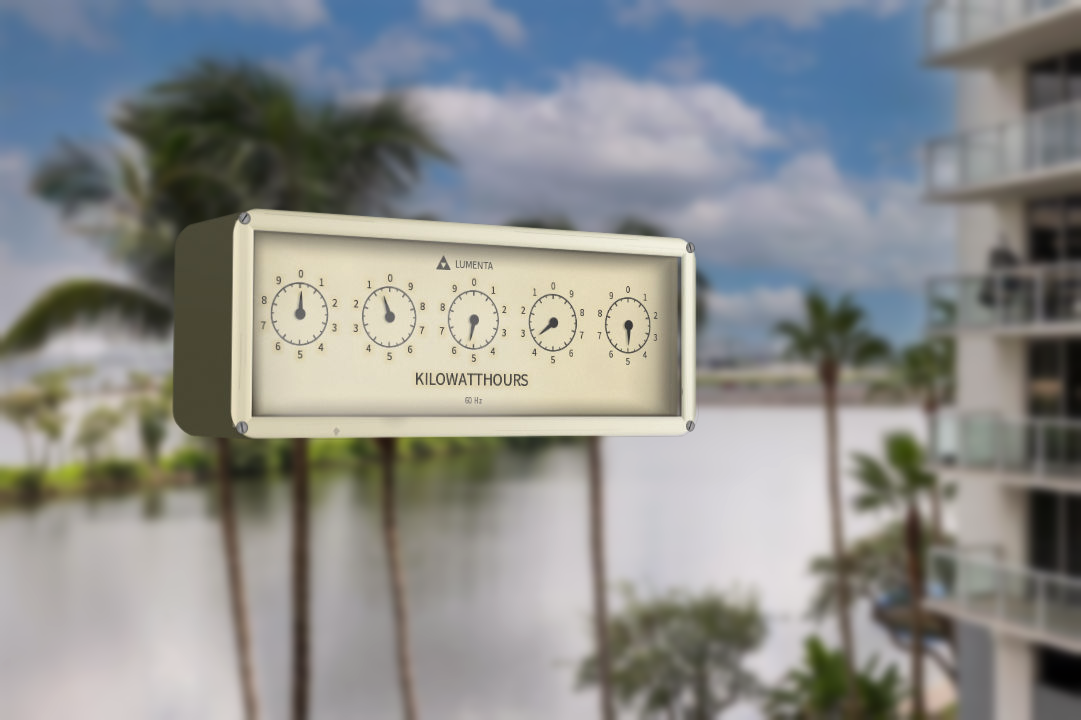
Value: kWh 535
